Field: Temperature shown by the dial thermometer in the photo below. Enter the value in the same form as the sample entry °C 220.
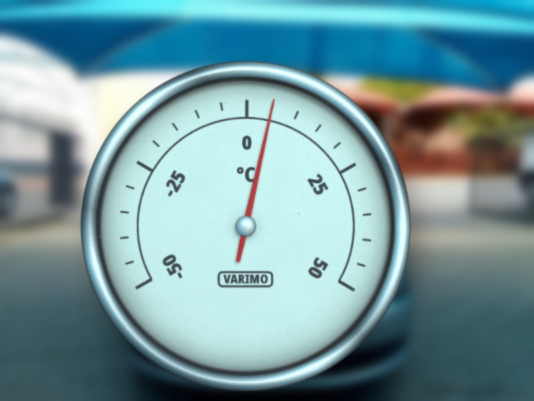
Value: °C 5
